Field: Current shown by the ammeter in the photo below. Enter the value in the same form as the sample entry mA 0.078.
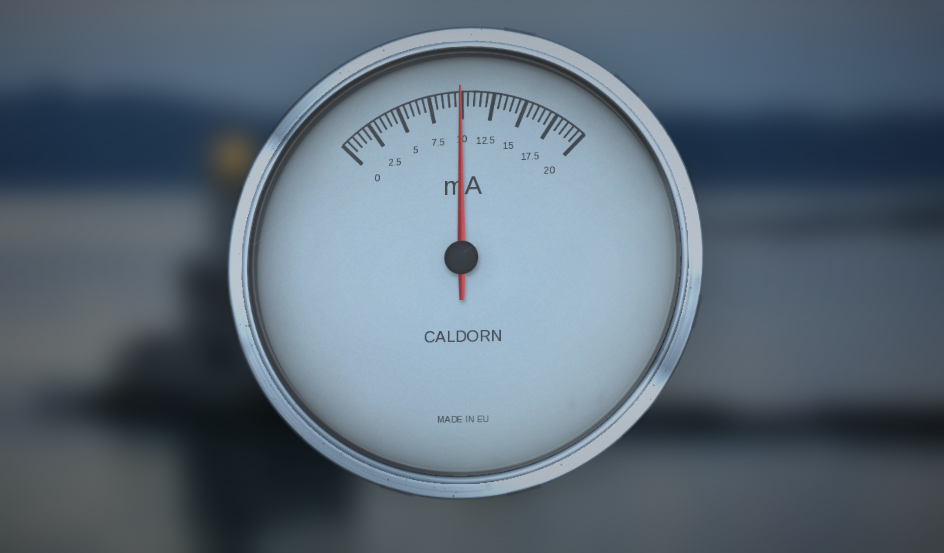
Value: mA 10
